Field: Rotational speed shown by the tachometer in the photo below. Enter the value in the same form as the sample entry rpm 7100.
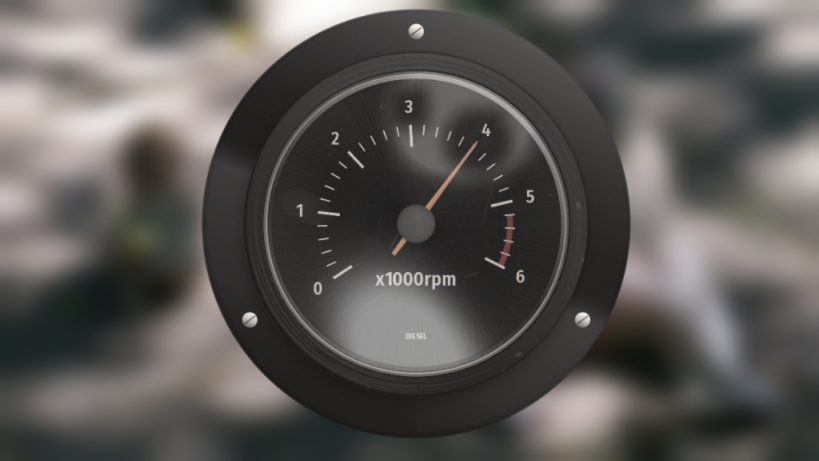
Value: rpm 4000
